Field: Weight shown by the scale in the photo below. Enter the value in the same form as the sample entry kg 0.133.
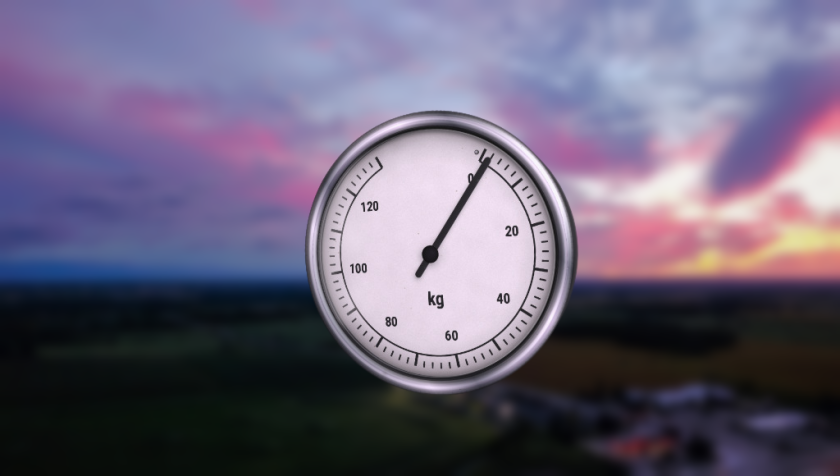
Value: kg 2
